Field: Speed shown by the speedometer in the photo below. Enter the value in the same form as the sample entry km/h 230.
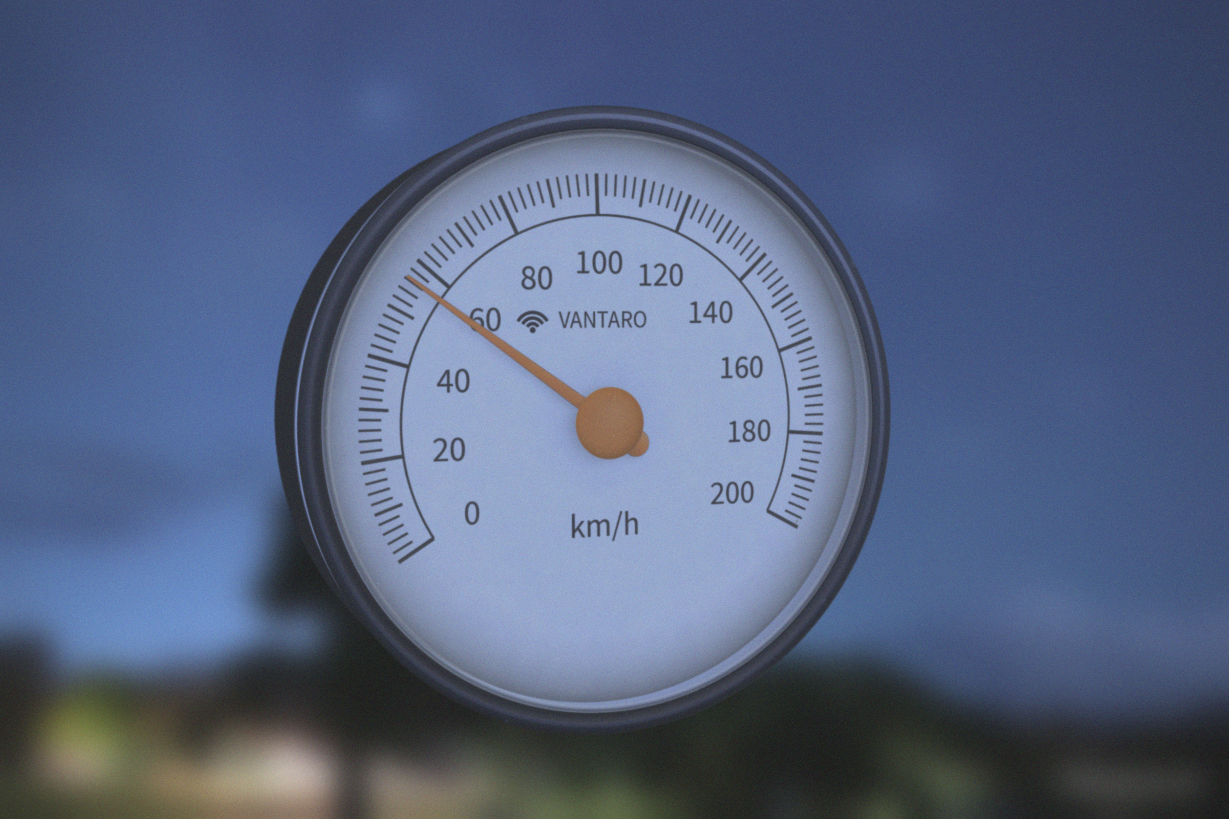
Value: km/h 56
